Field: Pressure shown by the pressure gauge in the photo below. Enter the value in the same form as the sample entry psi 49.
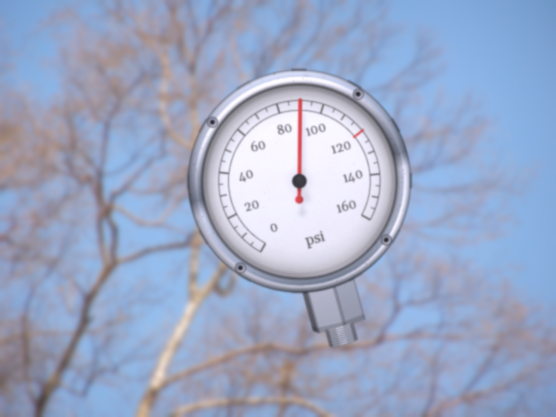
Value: psi 90
